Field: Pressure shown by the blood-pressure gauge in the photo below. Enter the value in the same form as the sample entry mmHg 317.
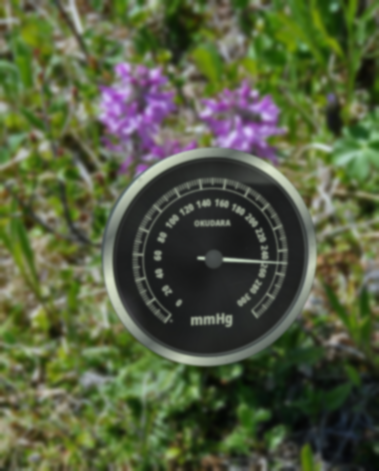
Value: mmHg 250
